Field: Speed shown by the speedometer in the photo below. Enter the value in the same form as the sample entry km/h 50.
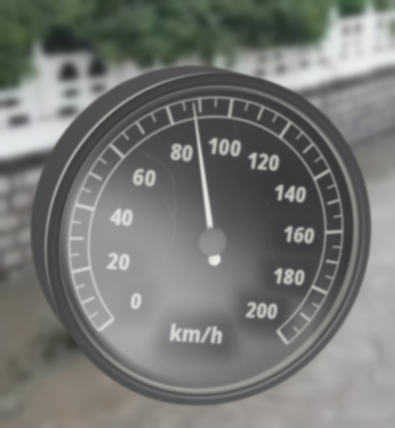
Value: km/h 87.5
